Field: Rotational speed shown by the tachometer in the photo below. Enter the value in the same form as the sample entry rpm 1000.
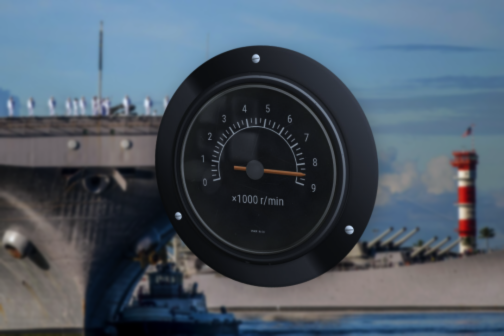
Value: rpm 8500
